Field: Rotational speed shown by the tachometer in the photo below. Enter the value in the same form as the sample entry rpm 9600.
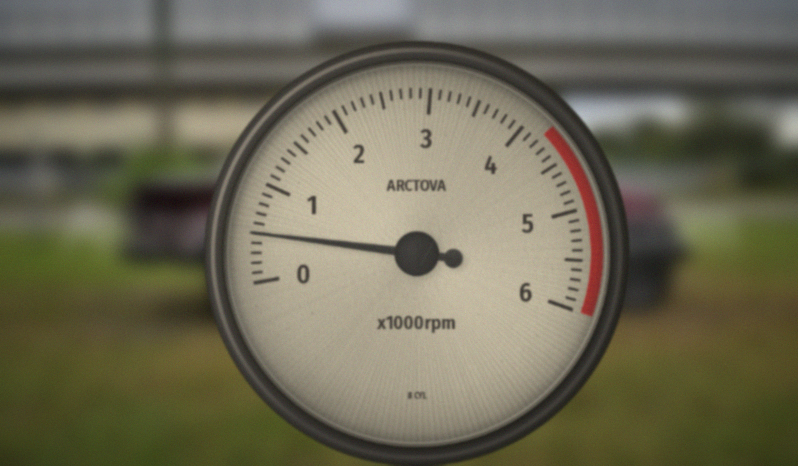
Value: rpm 500
